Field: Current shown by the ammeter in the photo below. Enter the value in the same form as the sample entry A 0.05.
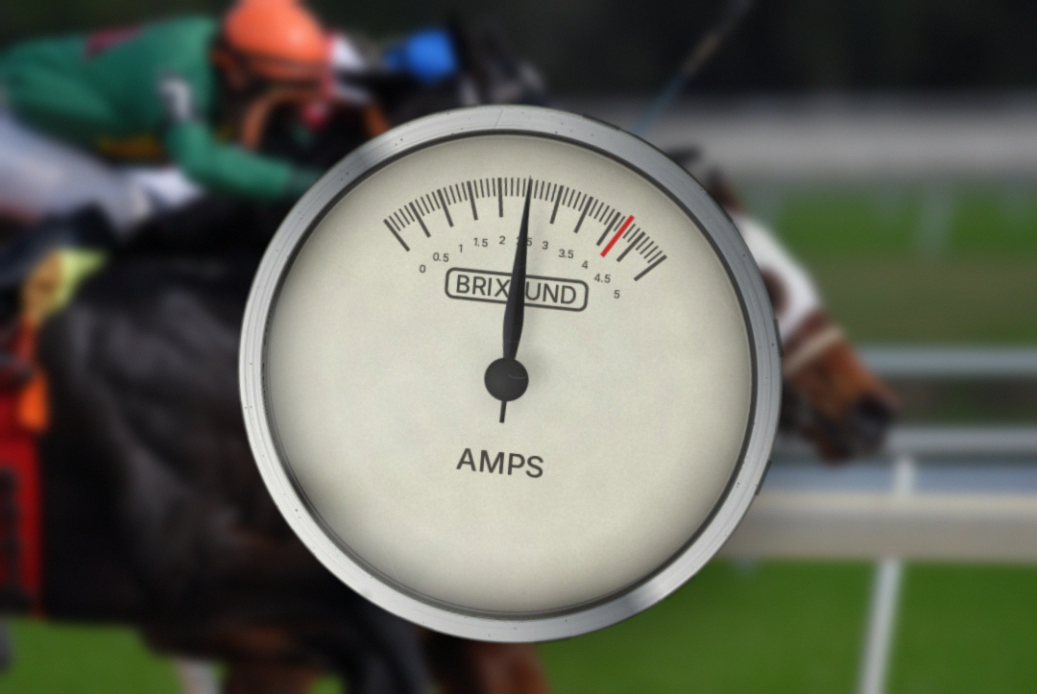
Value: A 2.5
